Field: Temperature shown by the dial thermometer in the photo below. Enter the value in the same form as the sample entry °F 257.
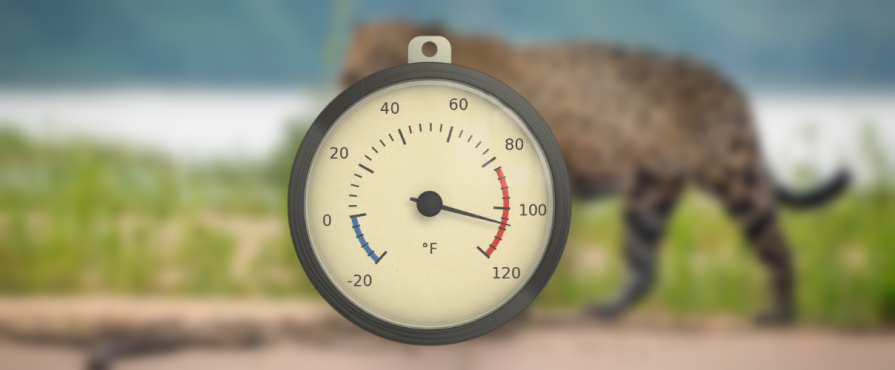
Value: °F 106
